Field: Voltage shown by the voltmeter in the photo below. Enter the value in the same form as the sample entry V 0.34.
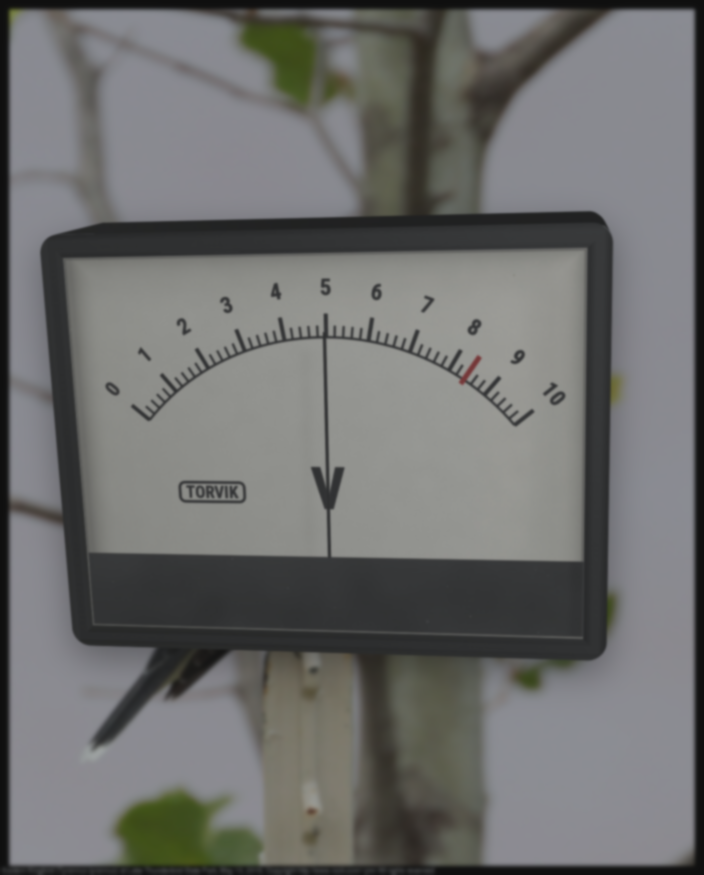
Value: V 5
